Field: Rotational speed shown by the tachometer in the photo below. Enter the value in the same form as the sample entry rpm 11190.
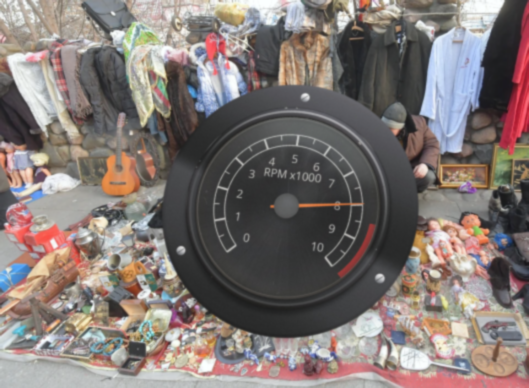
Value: rpm 8000
